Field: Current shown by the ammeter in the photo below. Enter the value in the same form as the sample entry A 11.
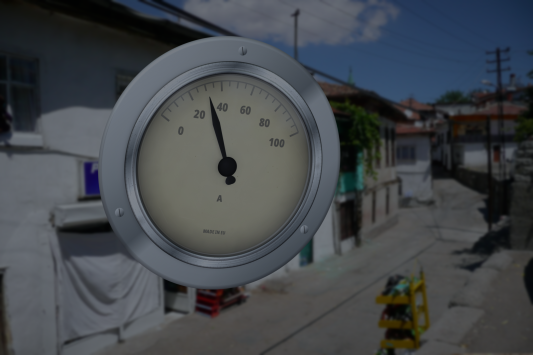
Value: A 30
